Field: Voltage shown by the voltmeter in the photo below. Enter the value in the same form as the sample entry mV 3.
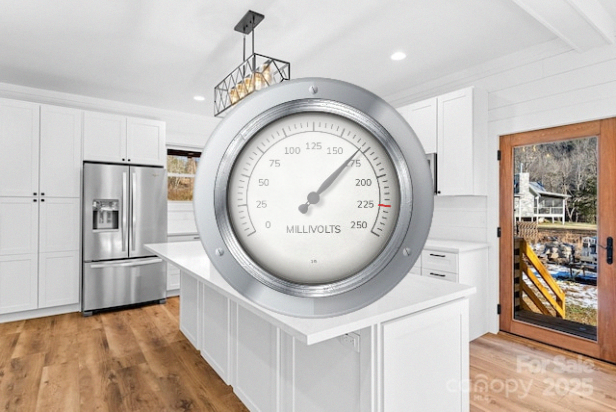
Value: mV 170
